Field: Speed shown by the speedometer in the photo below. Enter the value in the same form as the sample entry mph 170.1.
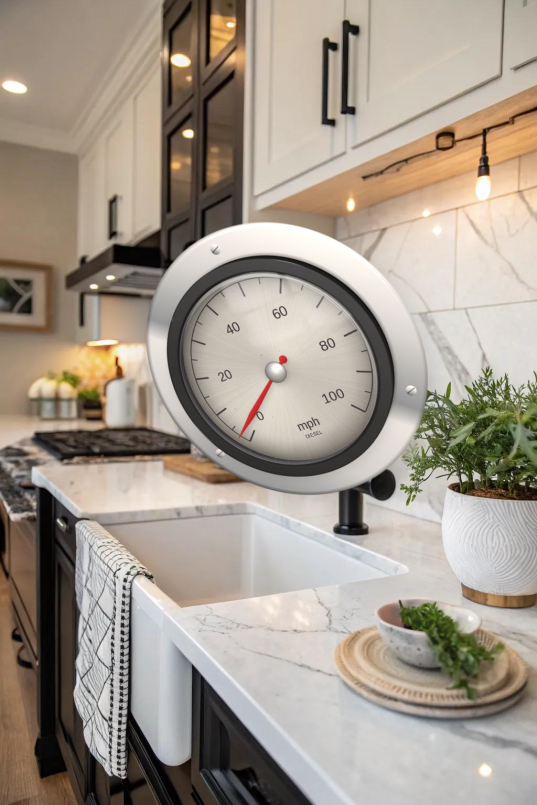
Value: mph 2.5
